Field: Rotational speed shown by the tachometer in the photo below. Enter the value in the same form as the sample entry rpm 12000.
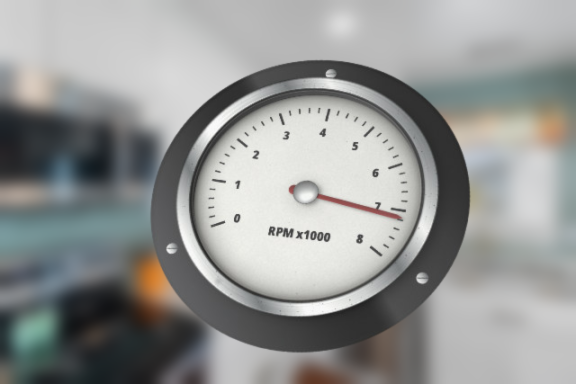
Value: rpm 7200
